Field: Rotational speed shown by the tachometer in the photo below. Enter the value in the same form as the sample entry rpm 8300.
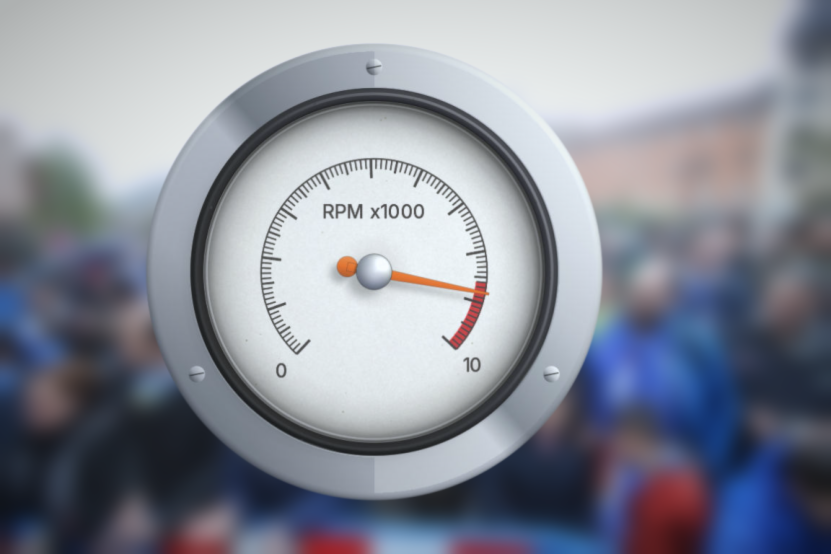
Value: rpm 8800
